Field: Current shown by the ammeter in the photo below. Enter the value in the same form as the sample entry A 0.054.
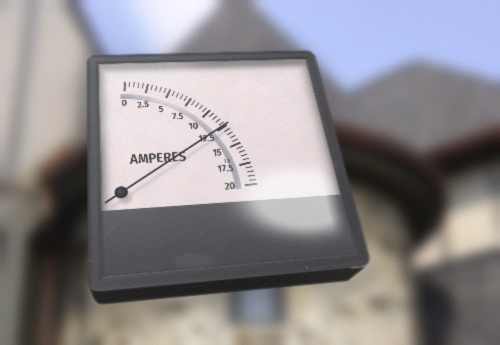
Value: A 12.5
